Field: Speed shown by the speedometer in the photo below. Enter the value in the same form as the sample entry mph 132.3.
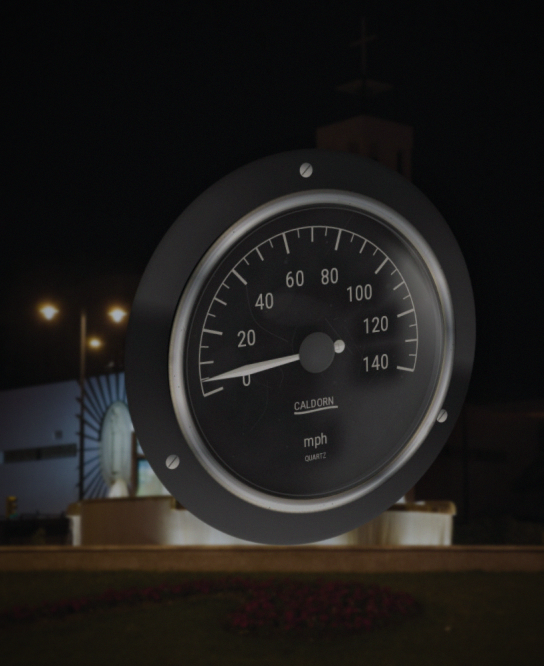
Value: mph 5
